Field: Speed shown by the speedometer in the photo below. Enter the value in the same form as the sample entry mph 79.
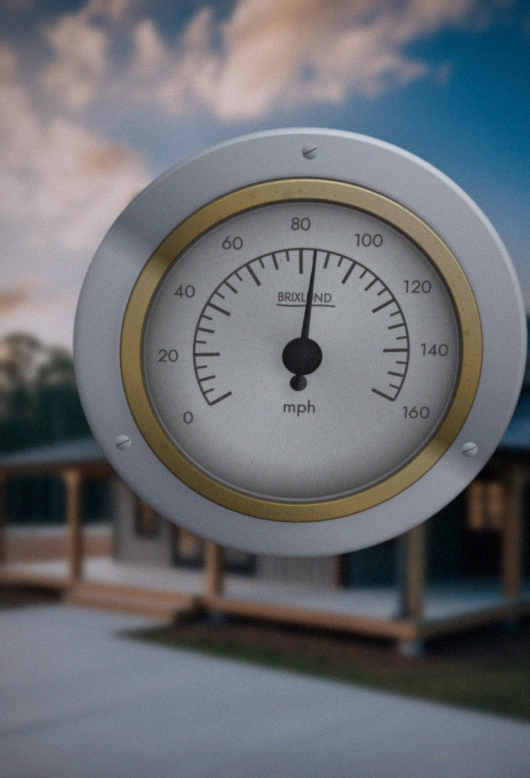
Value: mph 85
